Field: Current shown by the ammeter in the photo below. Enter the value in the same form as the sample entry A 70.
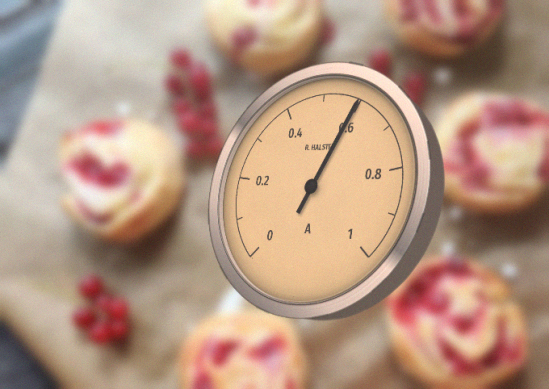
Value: A 0.6
